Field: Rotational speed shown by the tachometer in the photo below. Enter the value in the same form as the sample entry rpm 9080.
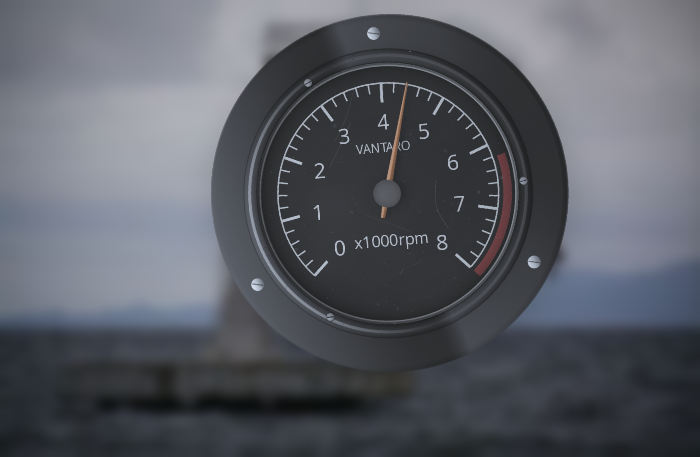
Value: rpm 4400
